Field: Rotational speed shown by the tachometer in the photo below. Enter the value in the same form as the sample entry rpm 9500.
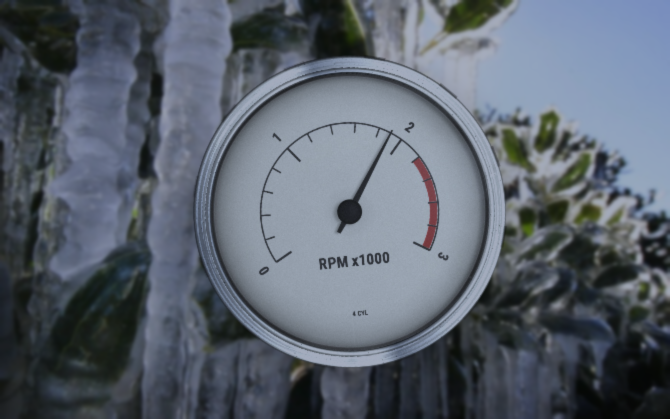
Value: rpm 1900
